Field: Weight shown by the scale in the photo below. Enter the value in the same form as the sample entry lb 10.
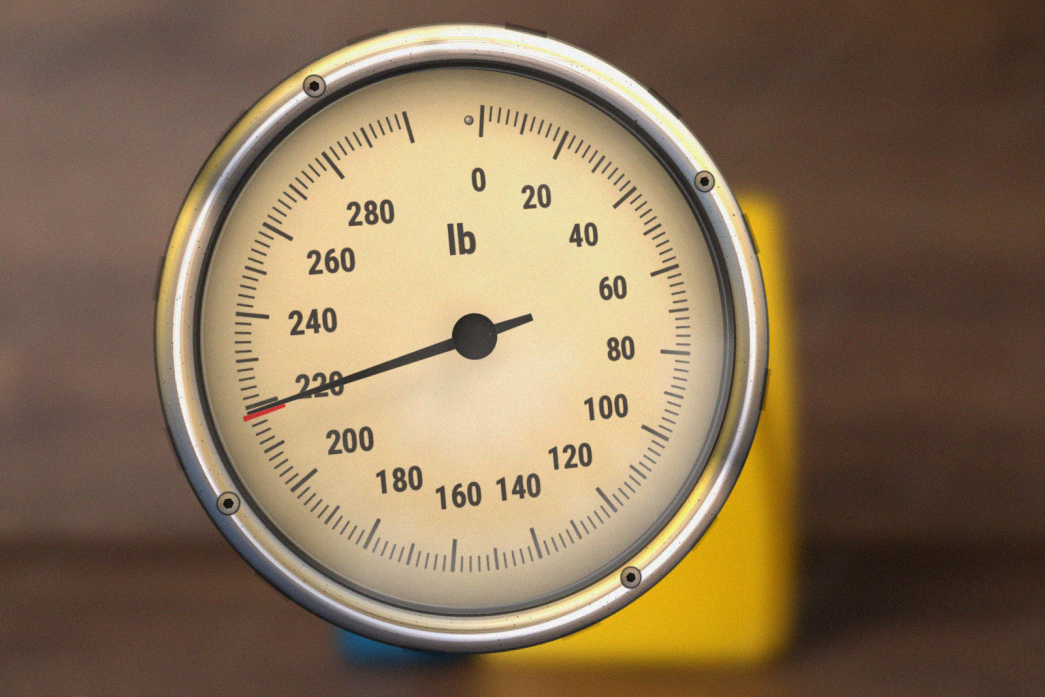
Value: lb 219
